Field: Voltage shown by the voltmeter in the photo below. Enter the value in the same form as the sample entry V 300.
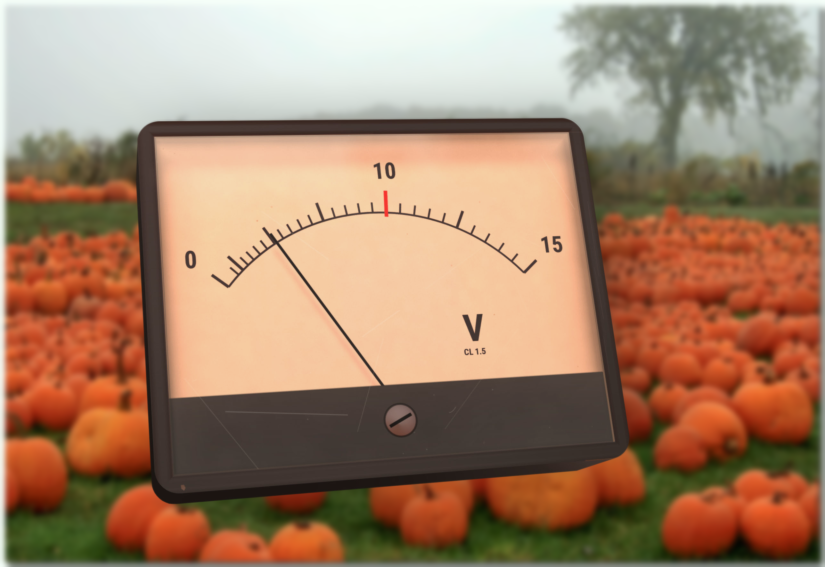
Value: V 5
